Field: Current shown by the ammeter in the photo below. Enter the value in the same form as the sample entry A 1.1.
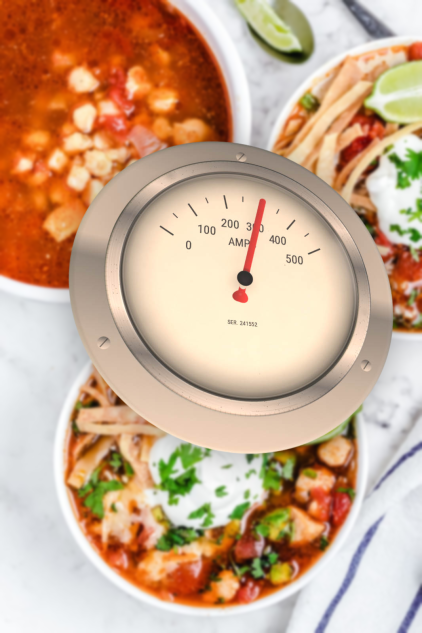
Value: A 300
